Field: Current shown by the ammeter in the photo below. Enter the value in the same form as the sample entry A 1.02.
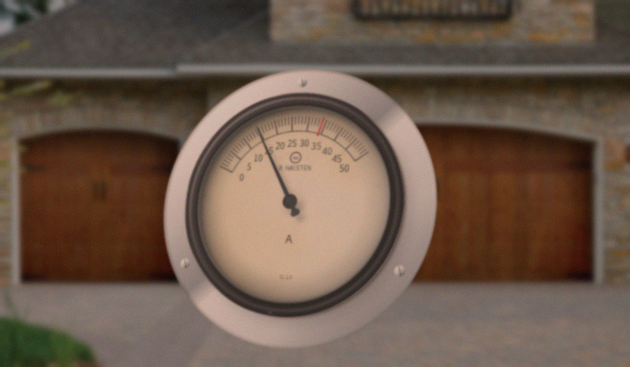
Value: A 15
